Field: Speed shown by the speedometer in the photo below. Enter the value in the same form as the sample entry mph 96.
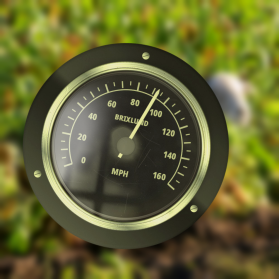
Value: mph 92.5
